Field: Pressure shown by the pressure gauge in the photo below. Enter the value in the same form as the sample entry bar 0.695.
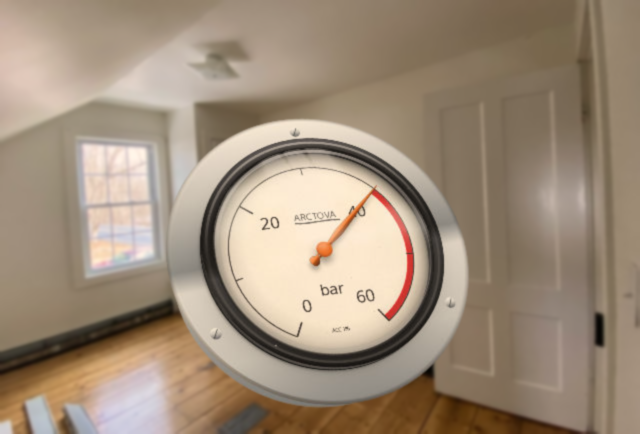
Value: bar 40
